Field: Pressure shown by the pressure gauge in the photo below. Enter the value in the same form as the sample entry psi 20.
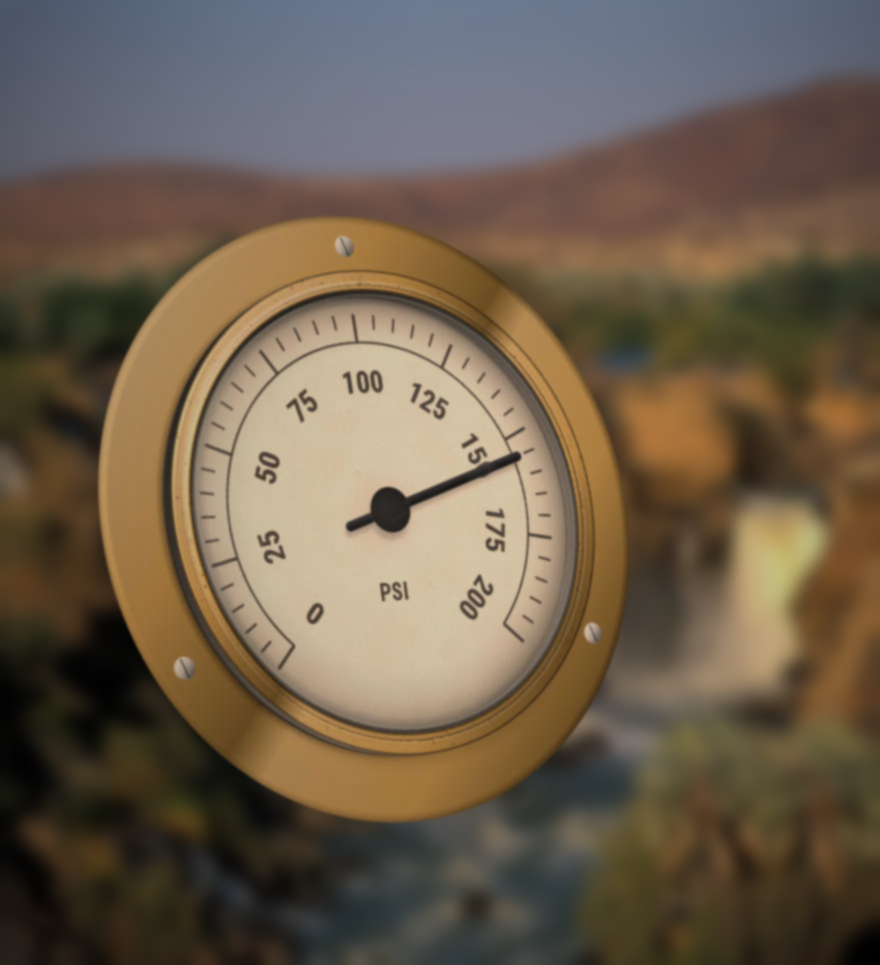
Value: psi 155
